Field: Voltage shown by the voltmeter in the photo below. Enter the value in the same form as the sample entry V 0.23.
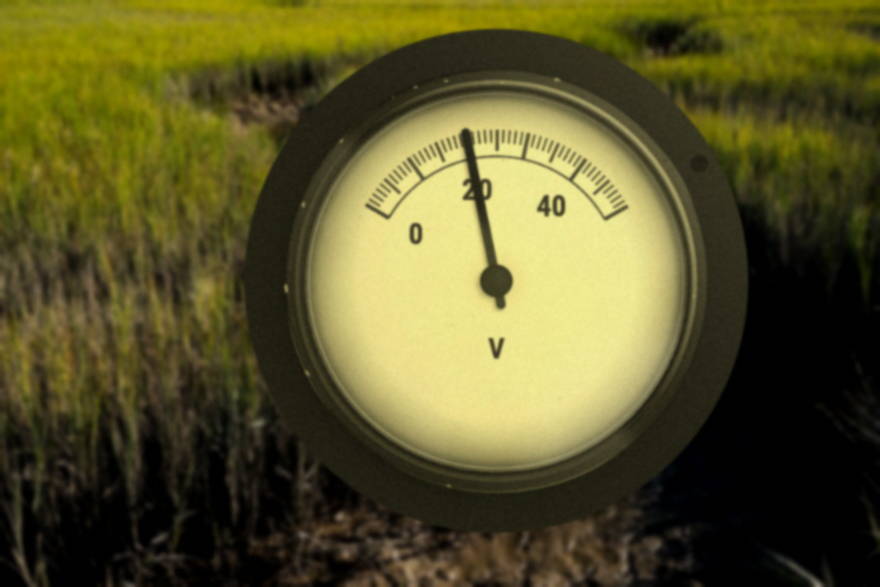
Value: V 20
